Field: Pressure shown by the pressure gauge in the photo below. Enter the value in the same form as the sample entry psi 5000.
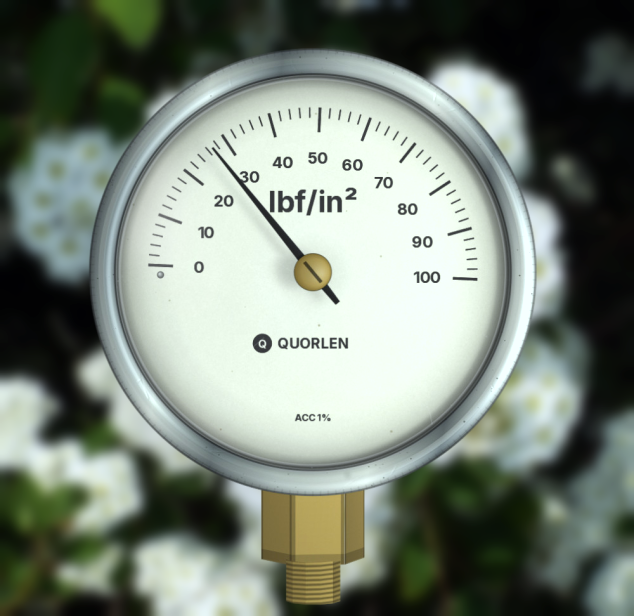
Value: psi 27
